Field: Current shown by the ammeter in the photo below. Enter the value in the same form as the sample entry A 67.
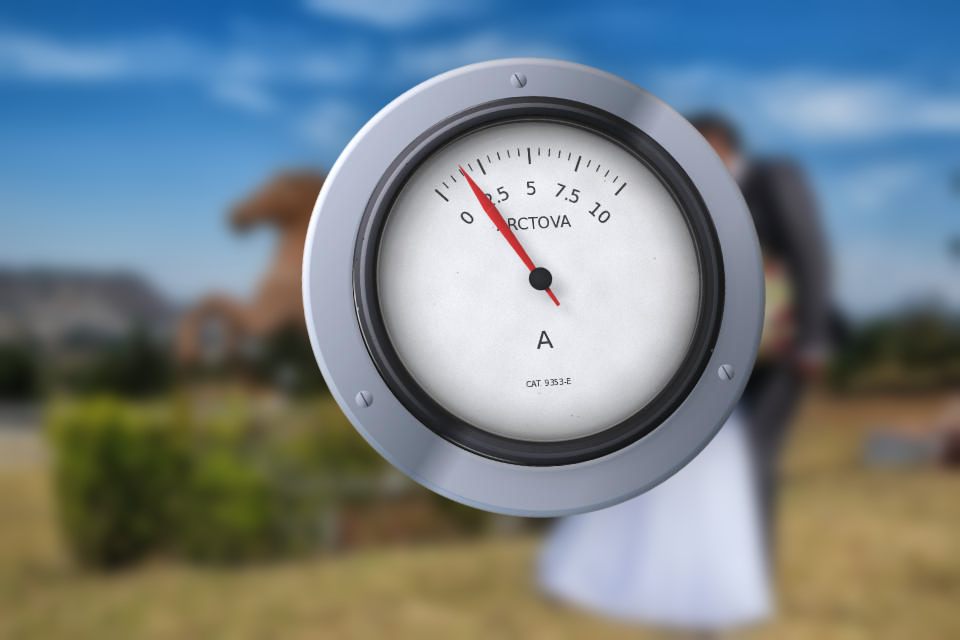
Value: A 1.5
